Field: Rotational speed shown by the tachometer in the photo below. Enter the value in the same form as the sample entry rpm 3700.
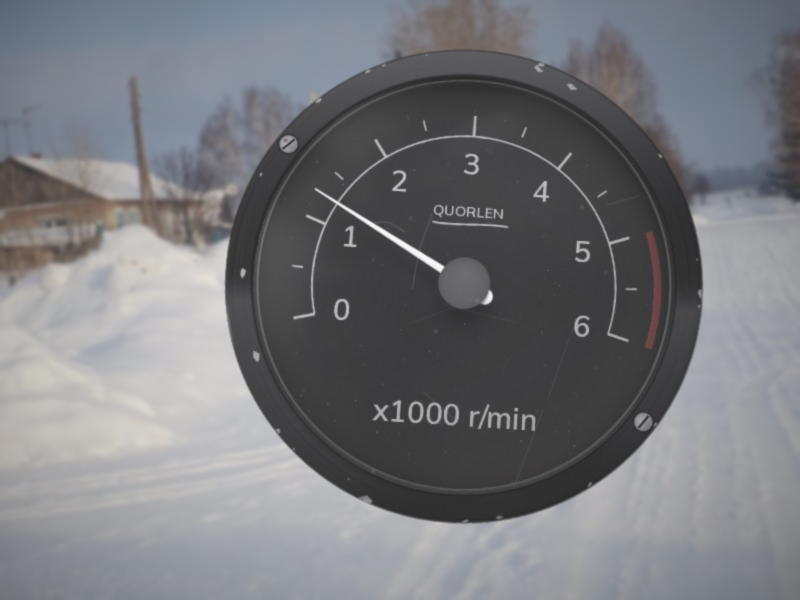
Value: rpm 1250
